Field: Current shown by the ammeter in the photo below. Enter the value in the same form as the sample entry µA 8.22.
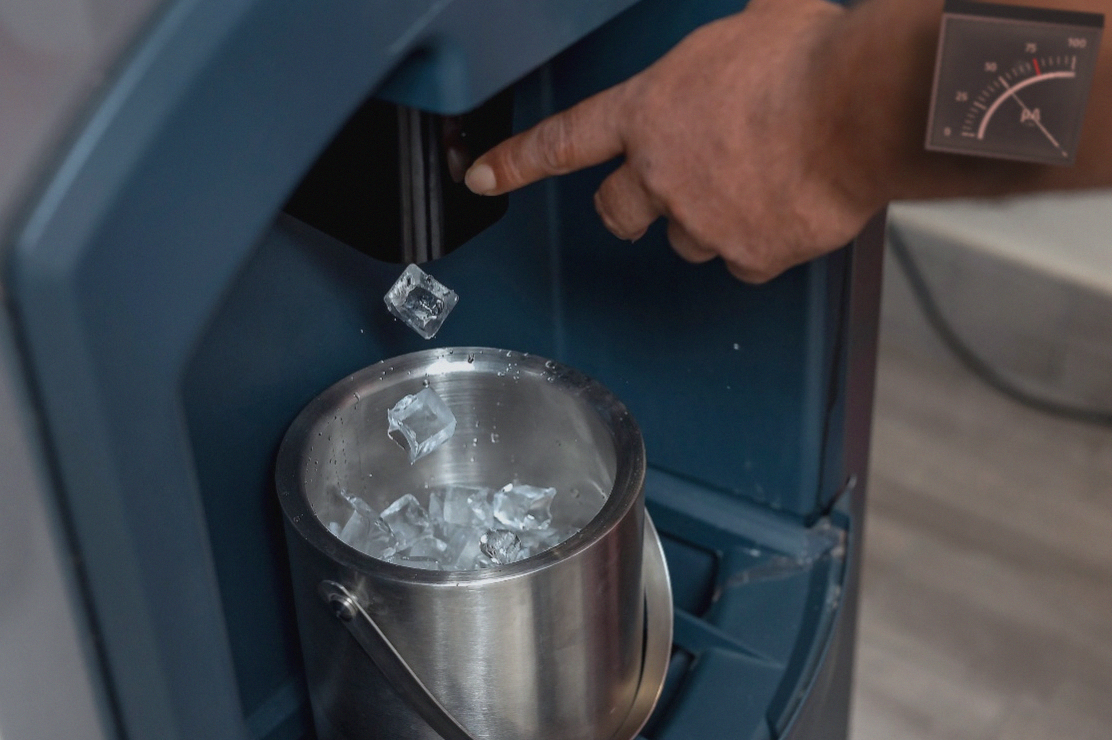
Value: µA 50
